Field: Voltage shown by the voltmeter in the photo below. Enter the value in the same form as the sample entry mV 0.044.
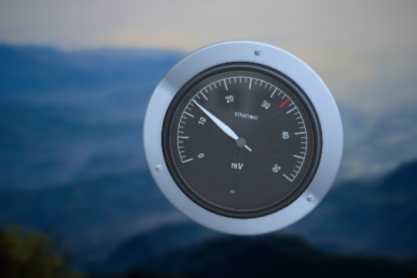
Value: mV 13
